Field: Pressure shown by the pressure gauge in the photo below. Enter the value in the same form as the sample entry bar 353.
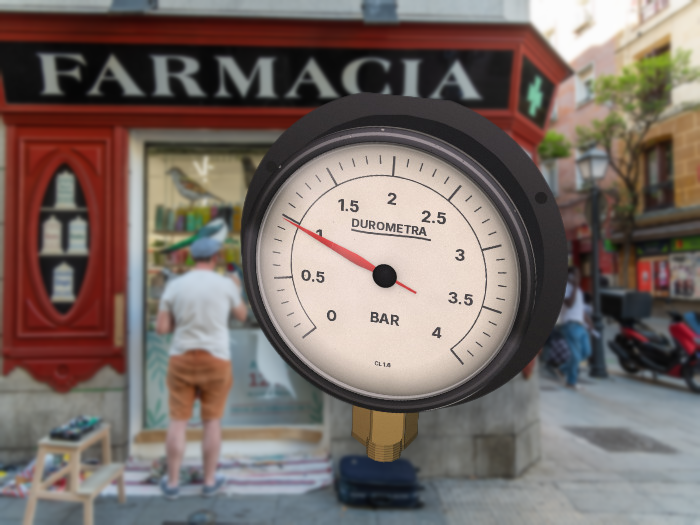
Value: bar 1
